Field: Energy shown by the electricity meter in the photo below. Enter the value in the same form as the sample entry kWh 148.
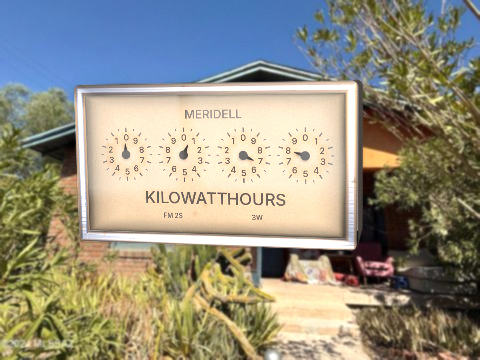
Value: kWh 68
